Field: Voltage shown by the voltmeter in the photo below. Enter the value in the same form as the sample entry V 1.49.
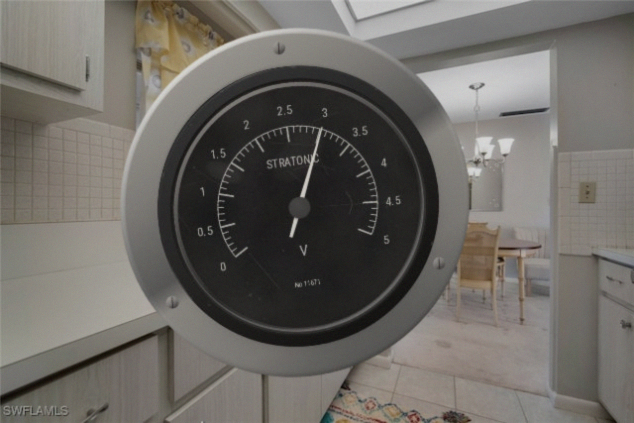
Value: V 3
